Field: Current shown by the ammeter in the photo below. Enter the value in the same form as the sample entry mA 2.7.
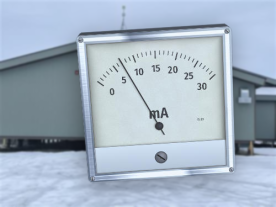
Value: mA 7
